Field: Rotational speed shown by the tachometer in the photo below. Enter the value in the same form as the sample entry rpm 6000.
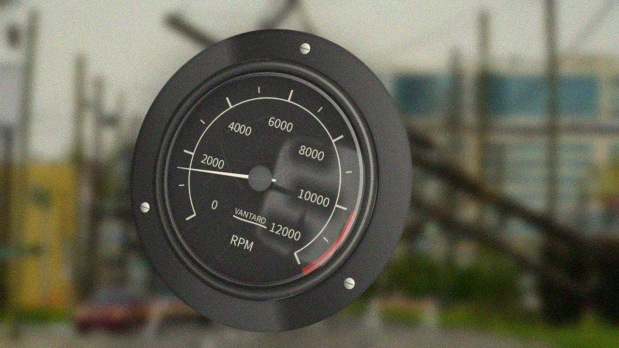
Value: rpm 1500
